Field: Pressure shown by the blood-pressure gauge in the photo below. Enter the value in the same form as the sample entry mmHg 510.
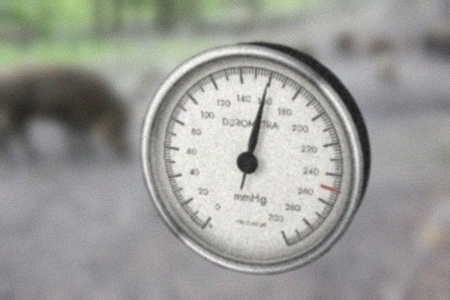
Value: mmHg 160
